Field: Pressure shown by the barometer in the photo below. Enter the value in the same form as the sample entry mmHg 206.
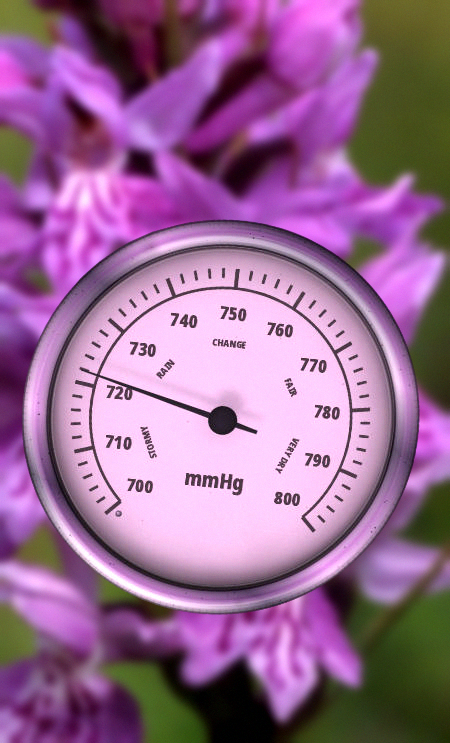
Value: mmHg 722
